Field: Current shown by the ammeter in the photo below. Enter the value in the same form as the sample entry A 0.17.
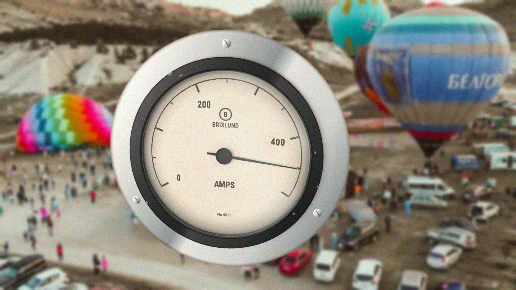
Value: A 450
